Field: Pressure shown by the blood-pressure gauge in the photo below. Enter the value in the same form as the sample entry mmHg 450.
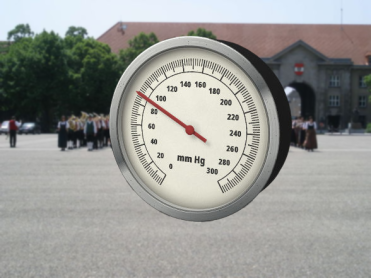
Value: mmHg 90
